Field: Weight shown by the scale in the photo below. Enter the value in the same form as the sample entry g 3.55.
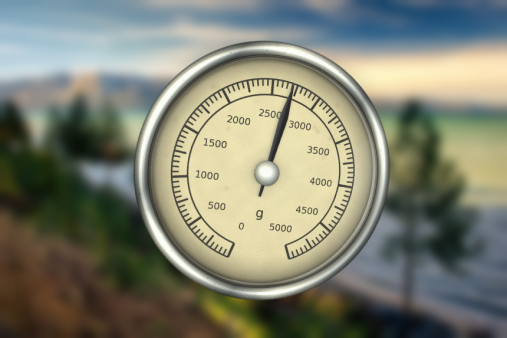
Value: g 2700
